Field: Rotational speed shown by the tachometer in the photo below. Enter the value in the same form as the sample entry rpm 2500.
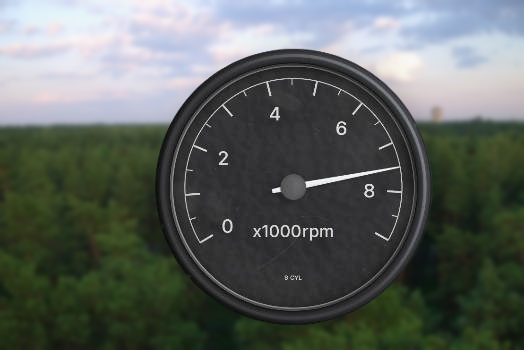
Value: rpm 7500
